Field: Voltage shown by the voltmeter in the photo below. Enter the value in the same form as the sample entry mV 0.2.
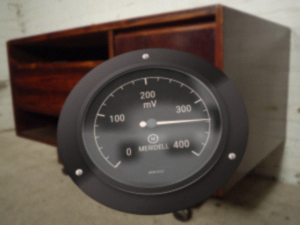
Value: mV 340
